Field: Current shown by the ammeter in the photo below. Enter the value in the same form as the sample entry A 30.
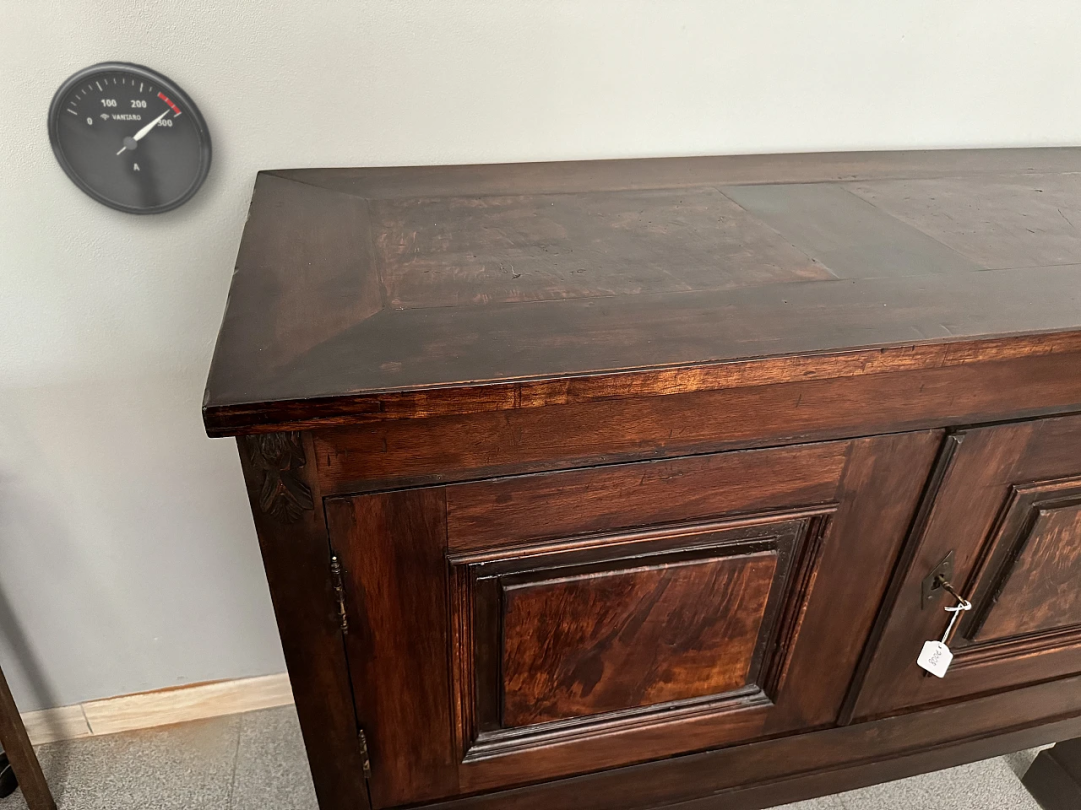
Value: A 280
